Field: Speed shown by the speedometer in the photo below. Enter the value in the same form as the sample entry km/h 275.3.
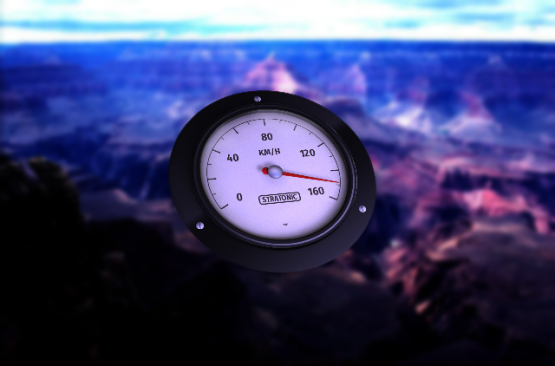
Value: km/h 150
